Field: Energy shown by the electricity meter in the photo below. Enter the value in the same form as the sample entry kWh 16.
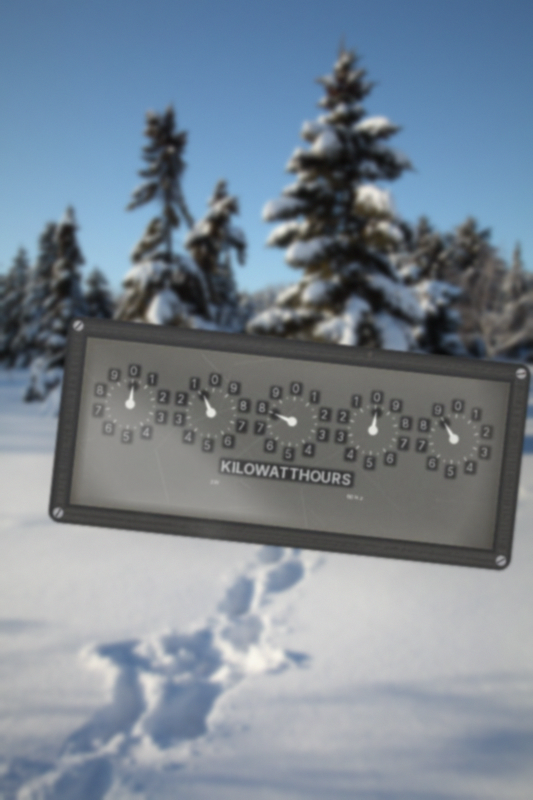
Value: kWh 799
